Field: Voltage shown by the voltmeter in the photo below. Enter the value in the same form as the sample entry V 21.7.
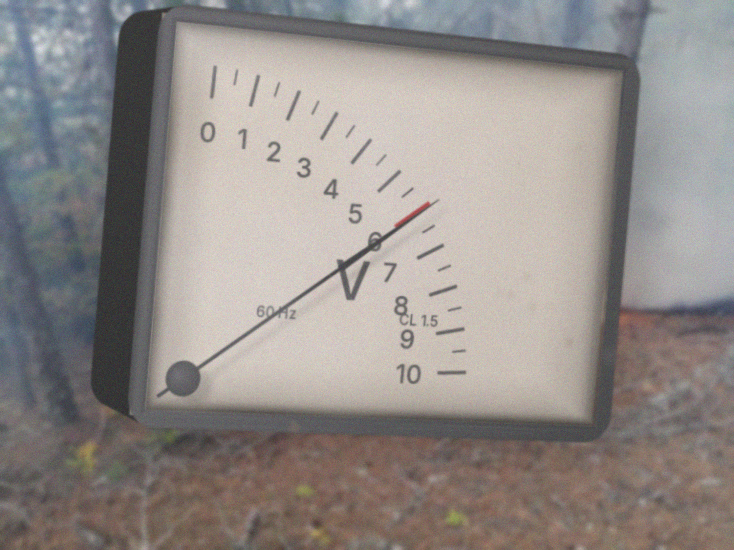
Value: V 6
